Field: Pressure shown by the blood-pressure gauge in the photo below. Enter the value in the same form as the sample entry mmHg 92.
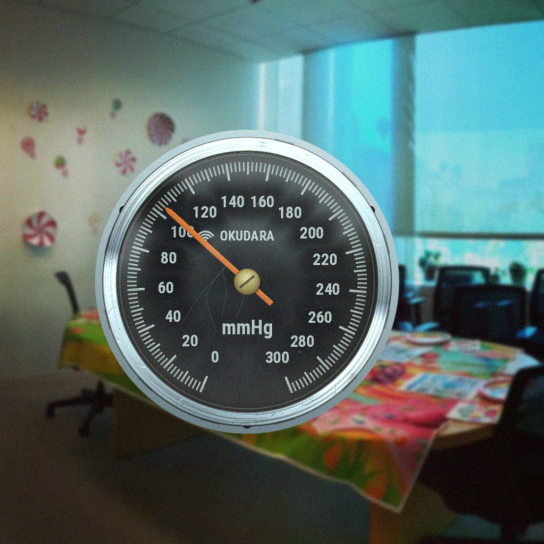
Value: mmHg 104
